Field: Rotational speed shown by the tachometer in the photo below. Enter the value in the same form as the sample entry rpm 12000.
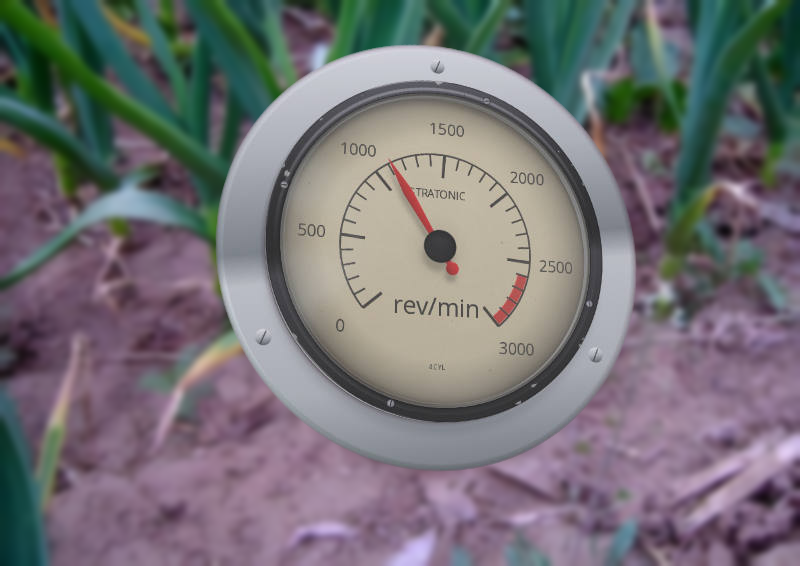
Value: rpm 1100
